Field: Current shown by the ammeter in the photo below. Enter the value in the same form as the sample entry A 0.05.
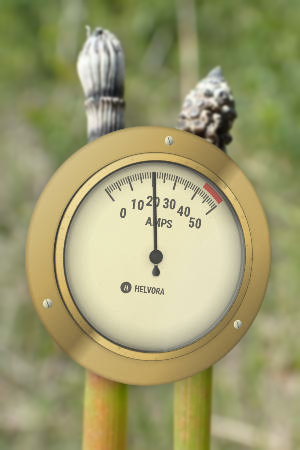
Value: A 20
